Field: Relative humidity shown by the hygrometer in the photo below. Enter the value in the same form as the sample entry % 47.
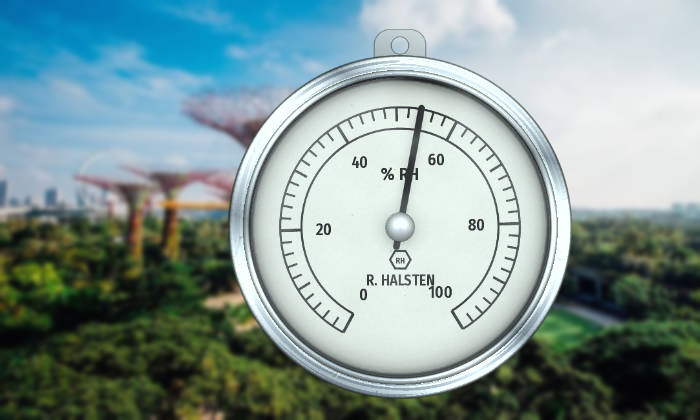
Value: % 54
